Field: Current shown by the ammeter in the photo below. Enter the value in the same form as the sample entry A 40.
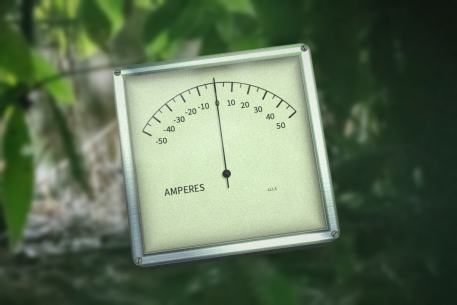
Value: A 0
